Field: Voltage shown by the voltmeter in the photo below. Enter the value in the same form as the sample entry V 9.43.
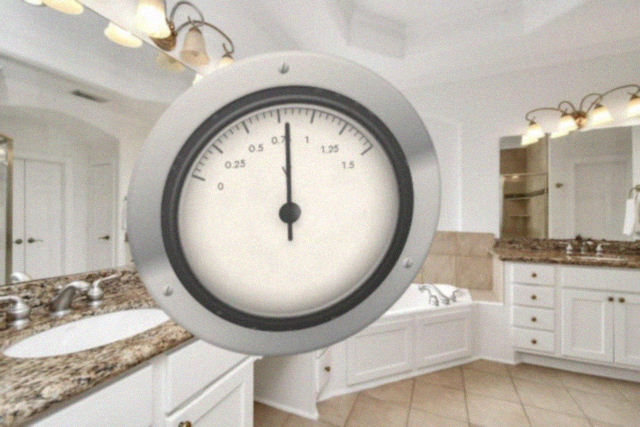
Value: V 0.8
